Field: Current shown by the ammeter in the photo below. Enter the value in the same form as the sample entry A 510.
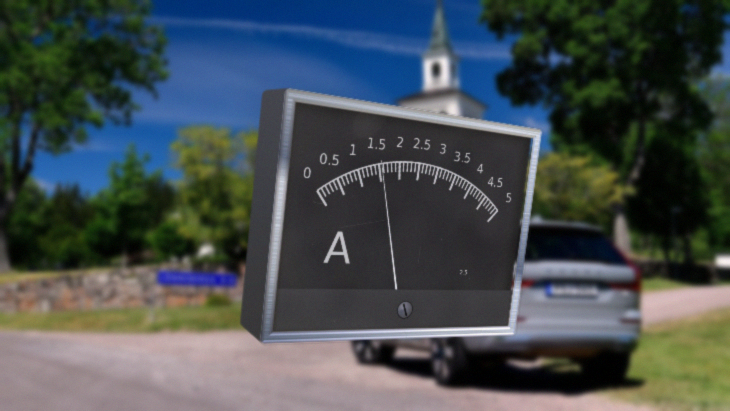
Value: A 1.5
